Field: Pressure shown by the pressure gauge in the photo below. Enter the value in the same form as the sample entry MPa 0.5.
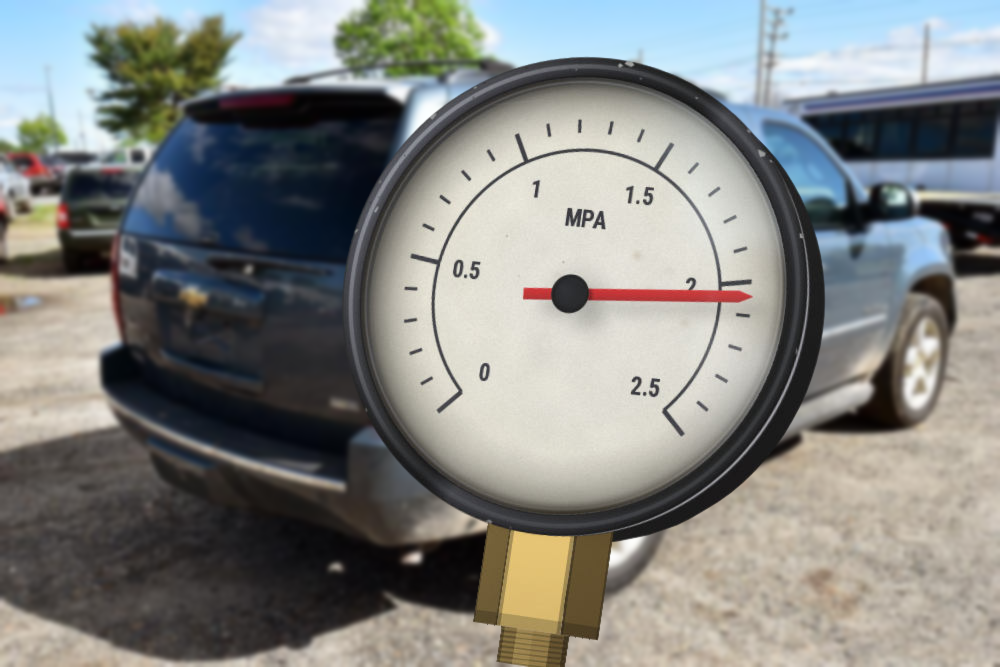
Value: MPa 2.05
